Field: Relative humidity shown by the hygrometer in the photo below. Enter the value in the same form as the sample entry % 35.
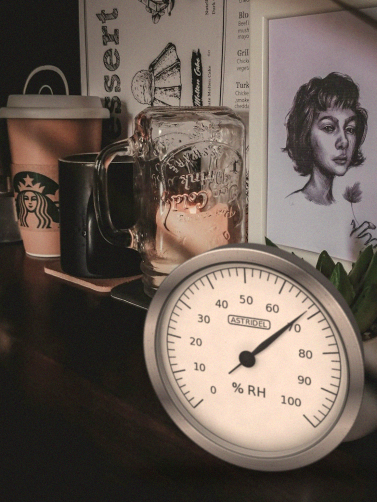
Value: % 68
